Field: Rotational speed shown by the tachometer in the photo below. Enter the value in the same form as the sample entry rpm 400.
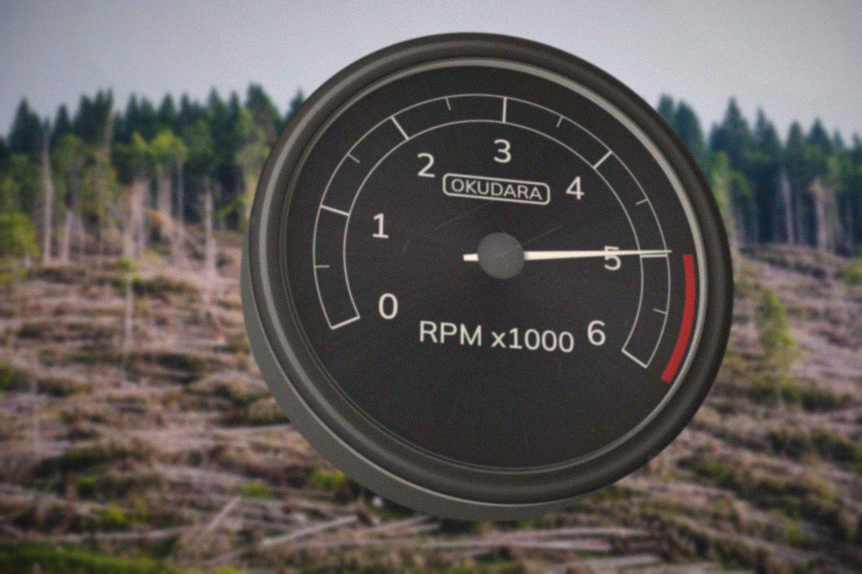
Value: rpm 5000
